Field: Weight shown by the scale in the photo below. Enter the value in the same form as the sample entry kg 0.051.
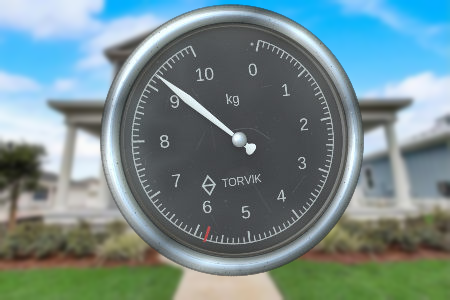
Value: kg 9.2
